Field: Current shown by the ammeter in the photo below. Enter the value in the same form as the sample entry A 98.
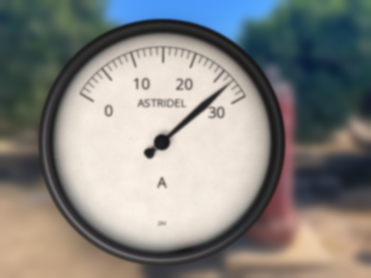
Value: A 27
